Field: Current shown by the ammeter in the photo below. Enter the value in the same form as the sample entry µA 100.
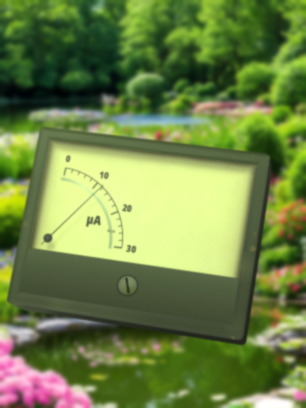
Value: µA 12
